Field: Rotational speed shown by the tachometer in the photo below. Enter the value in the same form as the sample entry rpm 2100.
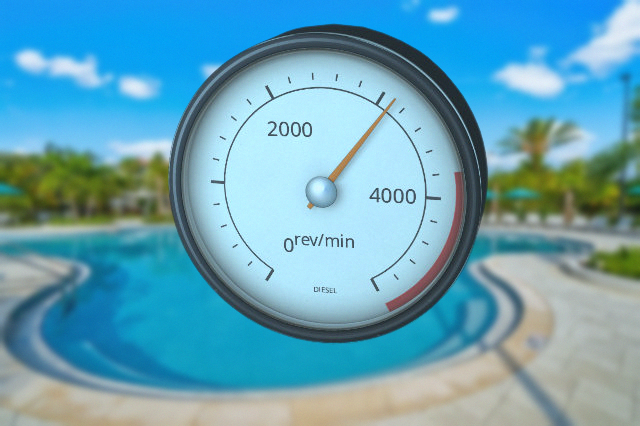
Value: rpm 3100
